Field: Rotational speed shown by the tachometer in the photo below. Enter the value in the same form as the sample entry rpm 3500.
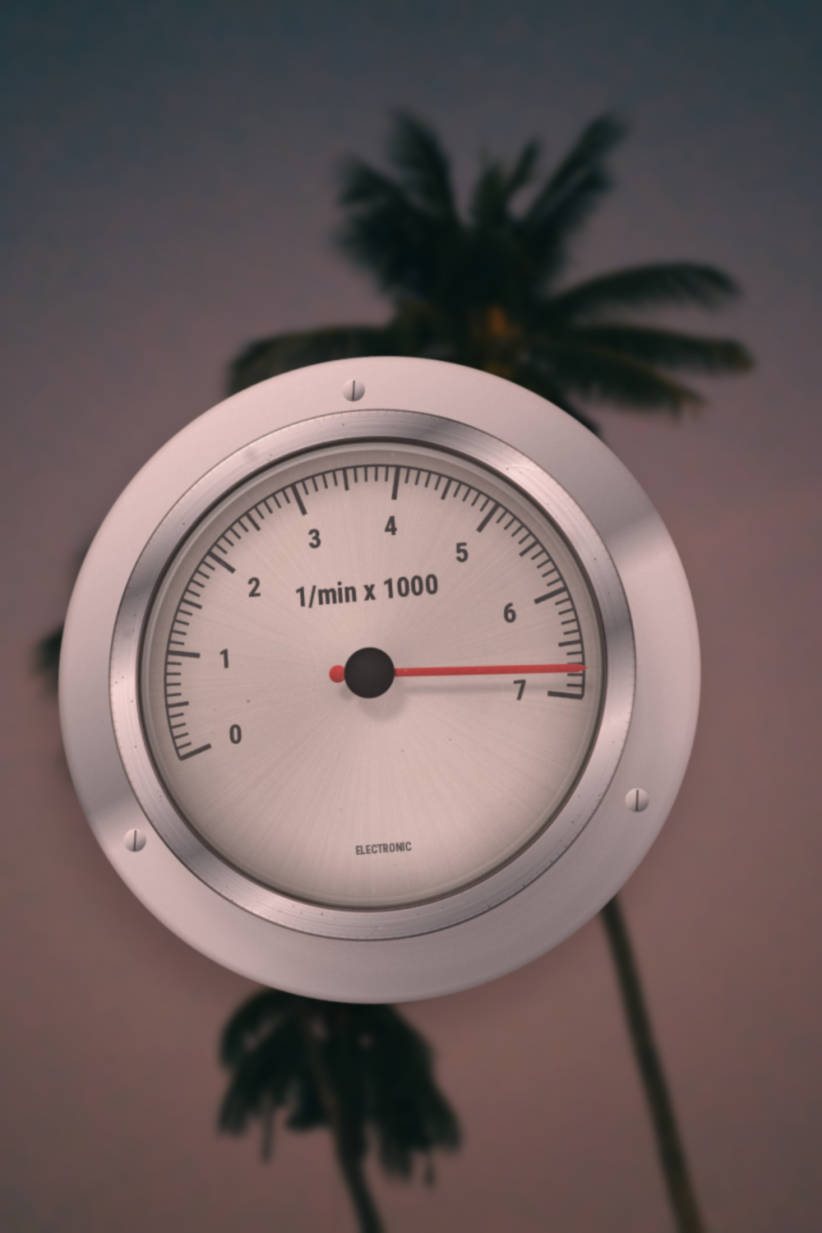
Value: rpm 6750
